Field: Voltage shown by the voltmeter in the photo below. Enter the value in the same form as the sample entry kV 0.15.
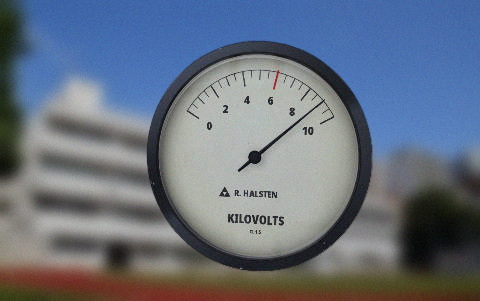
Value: kV 9
